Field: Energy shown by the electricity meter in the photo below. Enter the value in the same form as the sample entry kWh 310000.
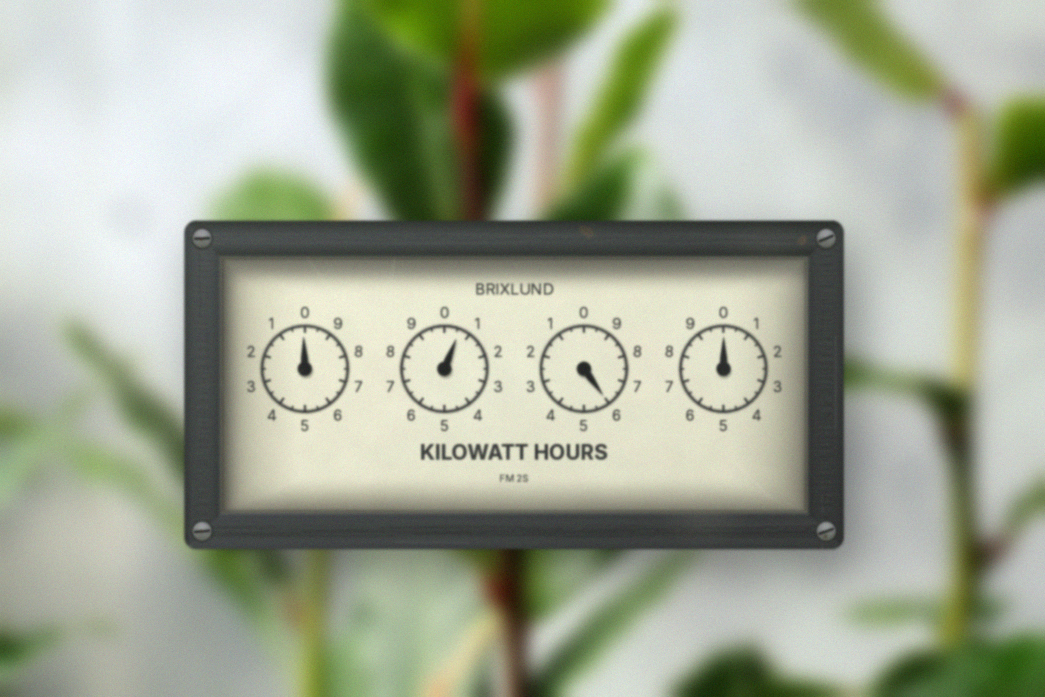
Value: kWh 60
